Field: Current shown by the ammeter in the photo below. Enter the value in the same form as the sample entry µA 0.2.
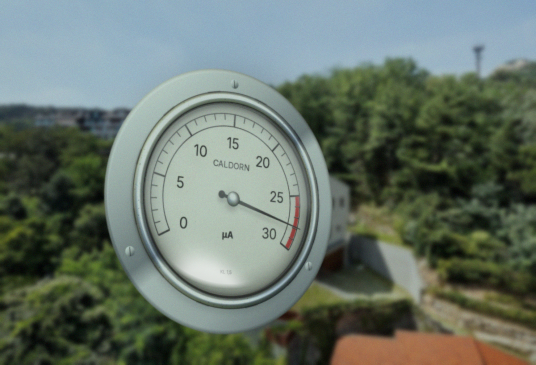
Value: µA 28
